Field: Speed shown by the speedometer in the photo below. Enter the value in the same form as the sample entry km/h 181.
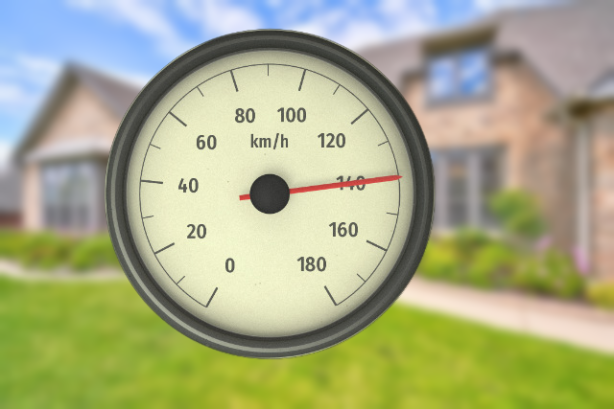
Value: km/h 140
